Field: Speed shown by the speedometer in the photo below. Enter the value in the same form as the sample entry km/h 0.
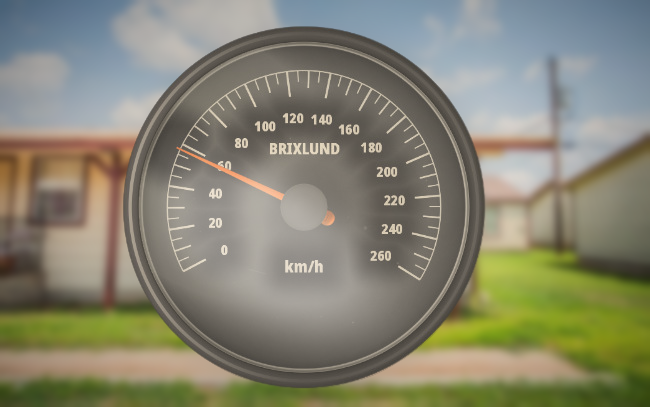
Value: km/h 57.5
